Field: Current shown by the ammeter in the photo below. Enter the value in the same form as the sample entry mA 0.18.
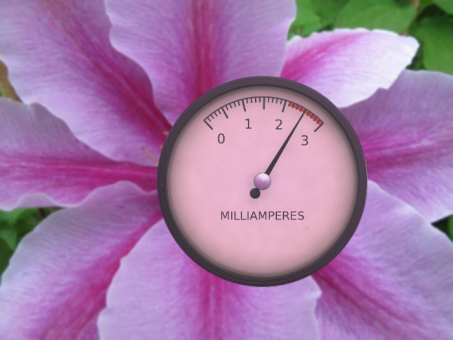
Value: mA 2.5
